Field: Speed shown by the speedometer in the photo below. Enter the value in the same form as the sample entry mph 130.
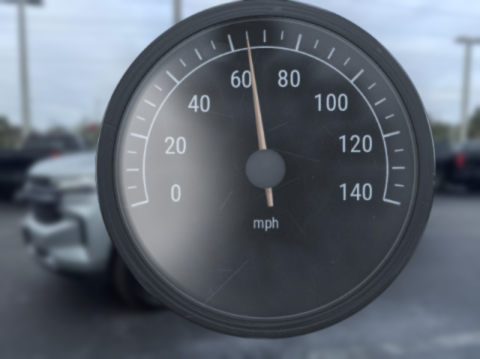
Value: mph 65
